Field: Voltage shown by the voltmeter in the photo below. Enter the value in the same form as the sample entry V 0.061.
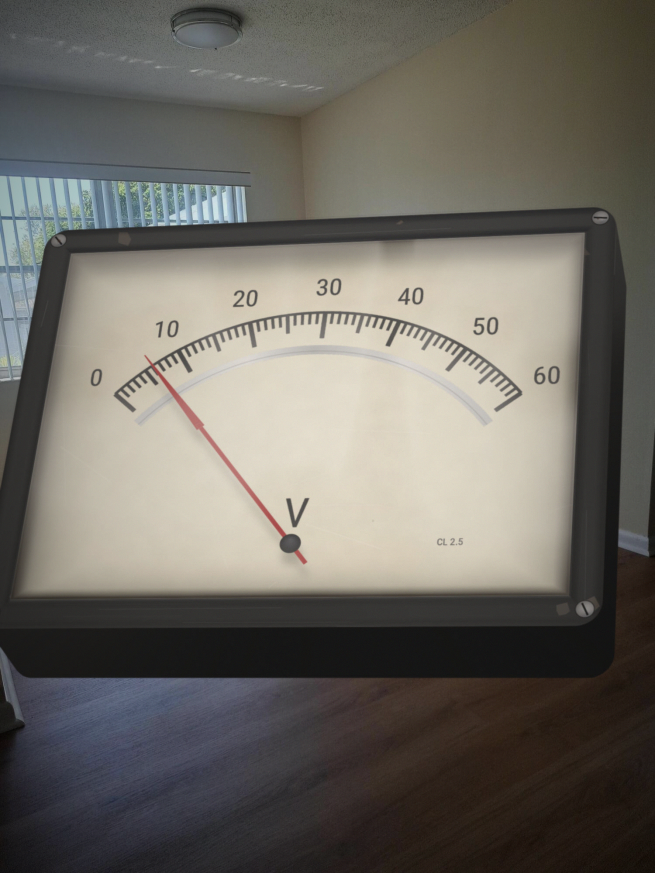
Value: V 6
